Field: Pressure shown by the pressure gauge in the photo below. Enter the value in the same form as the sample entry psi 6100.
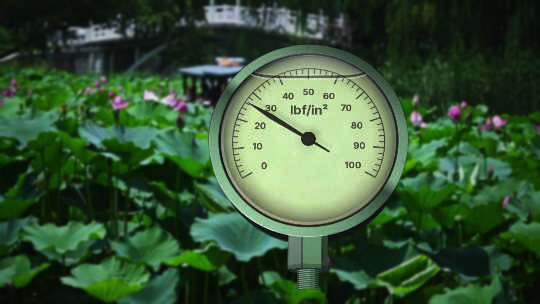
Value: psi 26
